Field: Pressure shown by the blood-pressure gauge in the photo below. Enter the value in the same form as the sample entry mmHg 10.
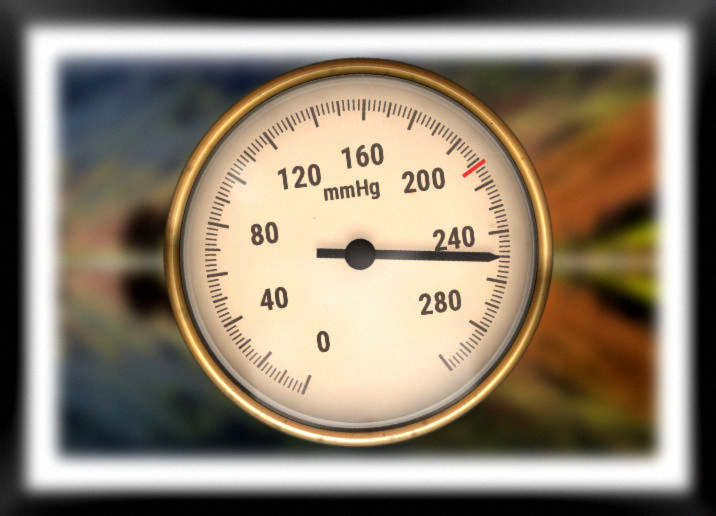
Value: mmHg 250
